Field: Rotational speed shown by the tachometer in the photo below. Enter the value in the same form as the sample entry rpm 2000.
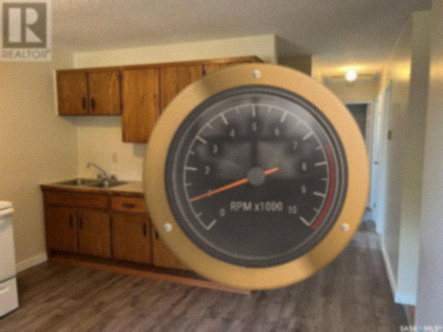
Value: rpm 1000
